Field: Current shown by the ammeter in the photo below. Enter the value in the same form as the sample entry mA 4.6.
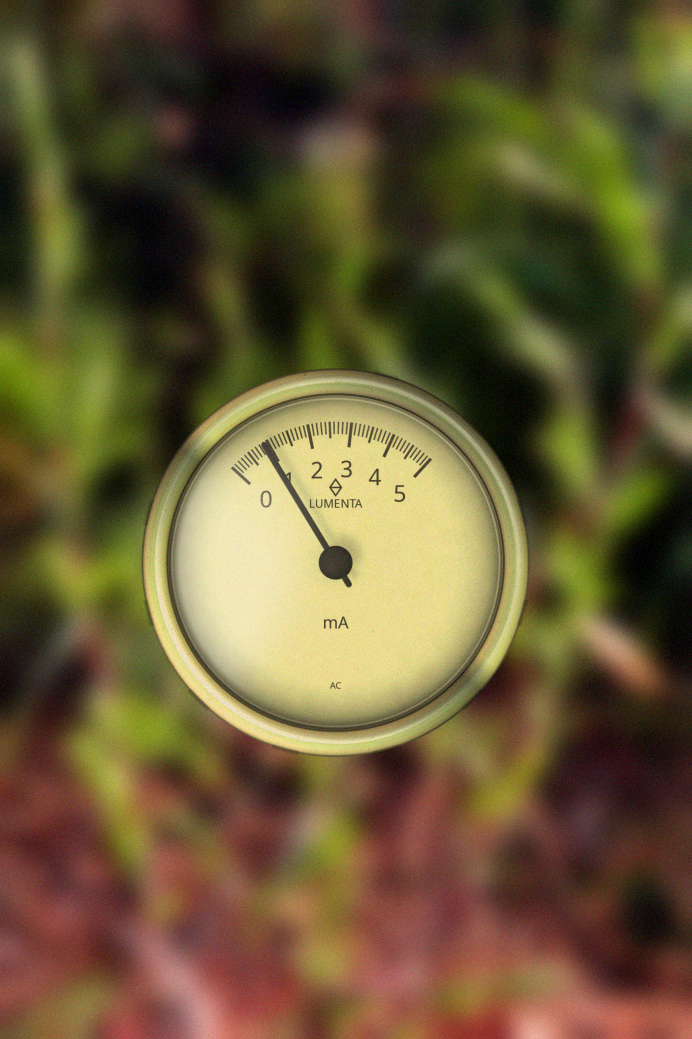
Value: mA 0.9
